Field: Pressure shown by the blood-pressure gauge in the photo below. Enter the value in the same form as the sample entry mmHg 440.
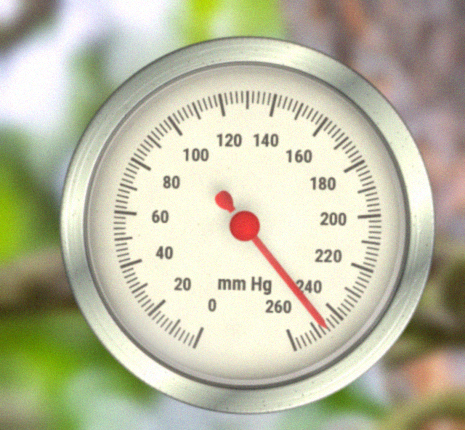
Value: mmHg 246
